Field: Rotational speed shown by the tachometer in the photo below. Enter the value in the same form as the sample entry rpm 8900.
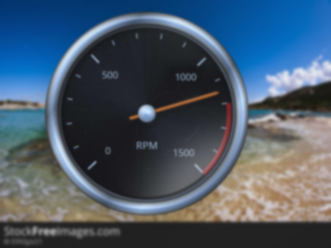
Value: rpm 1150
